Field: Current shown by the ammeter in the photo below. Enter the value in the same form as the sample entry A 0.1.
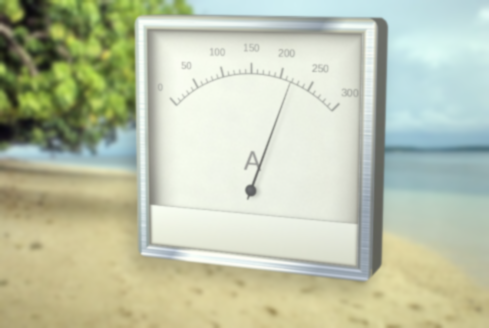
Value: A 220
